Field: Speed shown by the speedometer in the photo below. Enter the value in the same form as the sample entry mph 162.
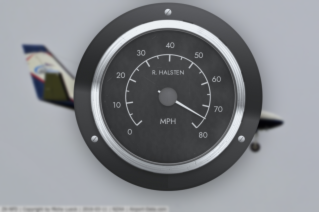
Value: mph 75
